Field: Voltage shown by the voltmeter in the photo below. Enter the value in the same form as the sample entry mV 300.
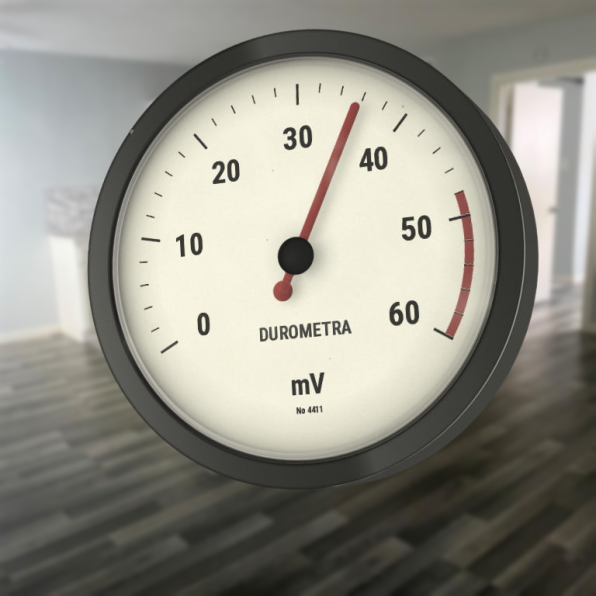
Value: mV 36
